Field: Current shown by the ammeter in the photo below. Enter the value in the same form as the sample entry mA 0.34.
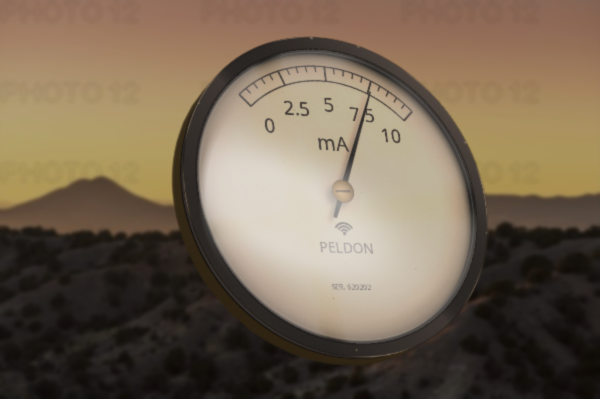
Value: mA 7.5
